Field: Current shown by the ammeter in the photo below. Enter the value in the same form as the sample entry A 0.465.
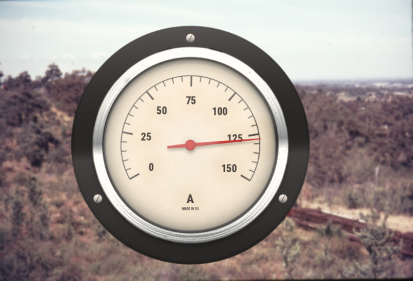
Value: A 127.5
